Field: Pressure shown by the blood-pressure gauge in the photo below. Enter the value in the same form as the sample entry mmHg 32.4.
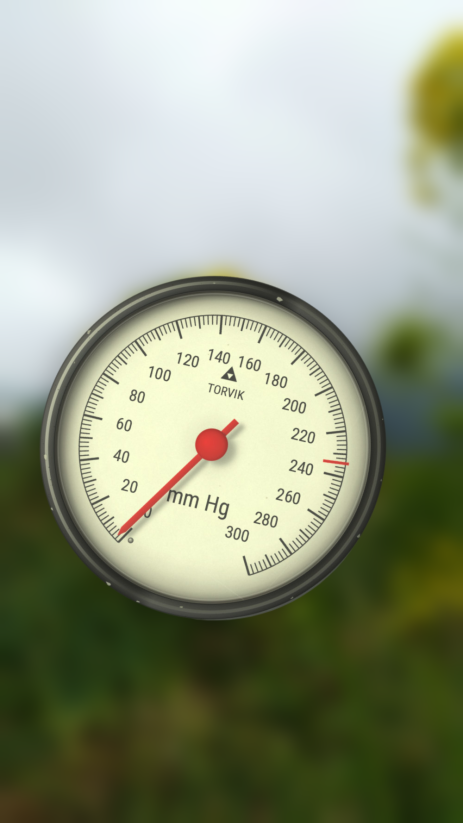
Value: mmHg 2
